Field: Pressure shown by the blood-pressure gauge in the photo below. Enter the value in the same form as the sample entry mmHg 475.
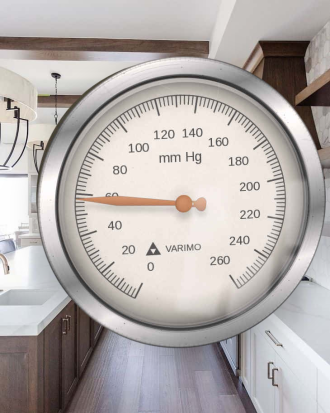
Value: mmHg 58
